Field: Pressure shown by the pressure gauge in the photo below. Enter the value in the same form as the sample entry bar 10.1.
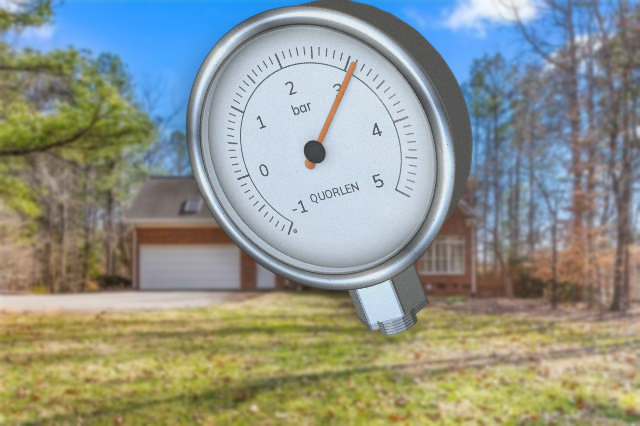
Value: bar 3.1
